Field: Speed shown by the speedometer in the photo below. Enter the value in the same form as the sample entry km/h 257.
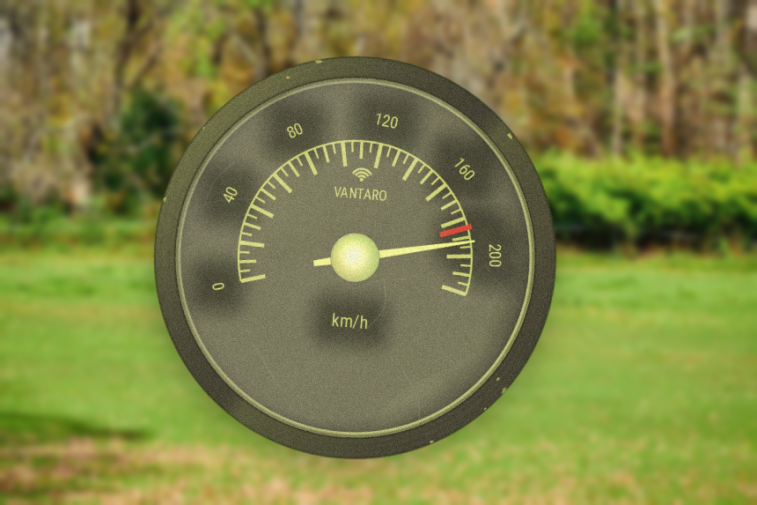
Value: km/h 192.5
